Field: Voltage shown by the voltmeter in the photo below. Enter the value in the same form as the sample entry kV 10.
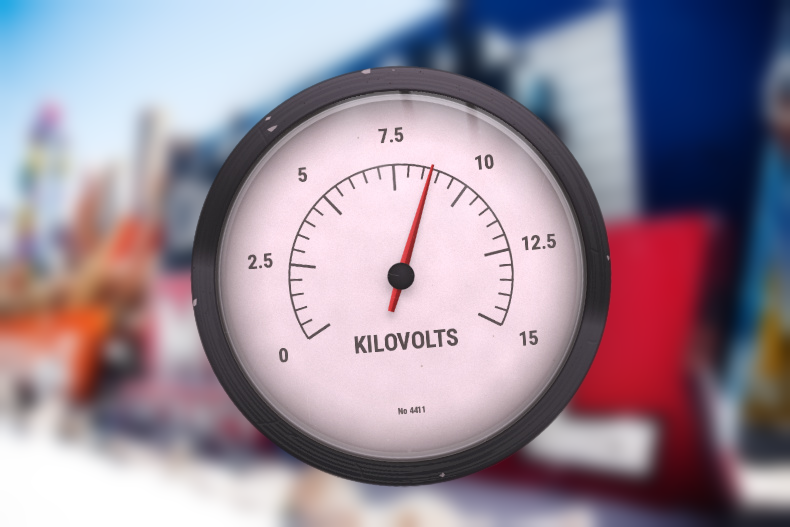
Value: kV 8.75
